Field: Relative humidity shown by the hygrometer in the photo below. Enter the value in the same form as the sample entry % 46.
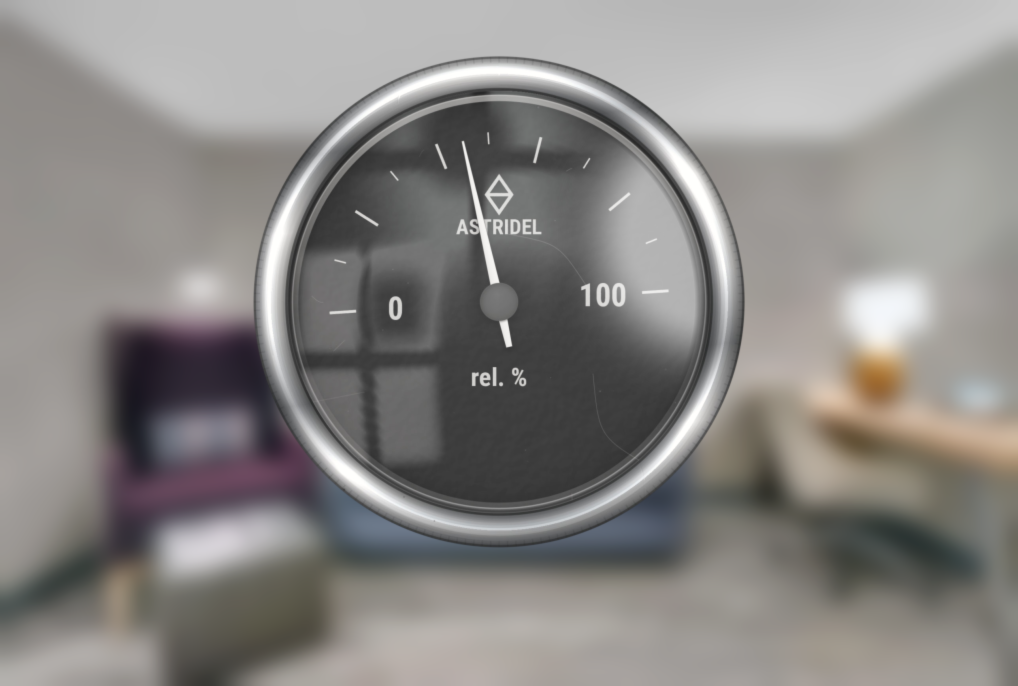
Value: % 45
